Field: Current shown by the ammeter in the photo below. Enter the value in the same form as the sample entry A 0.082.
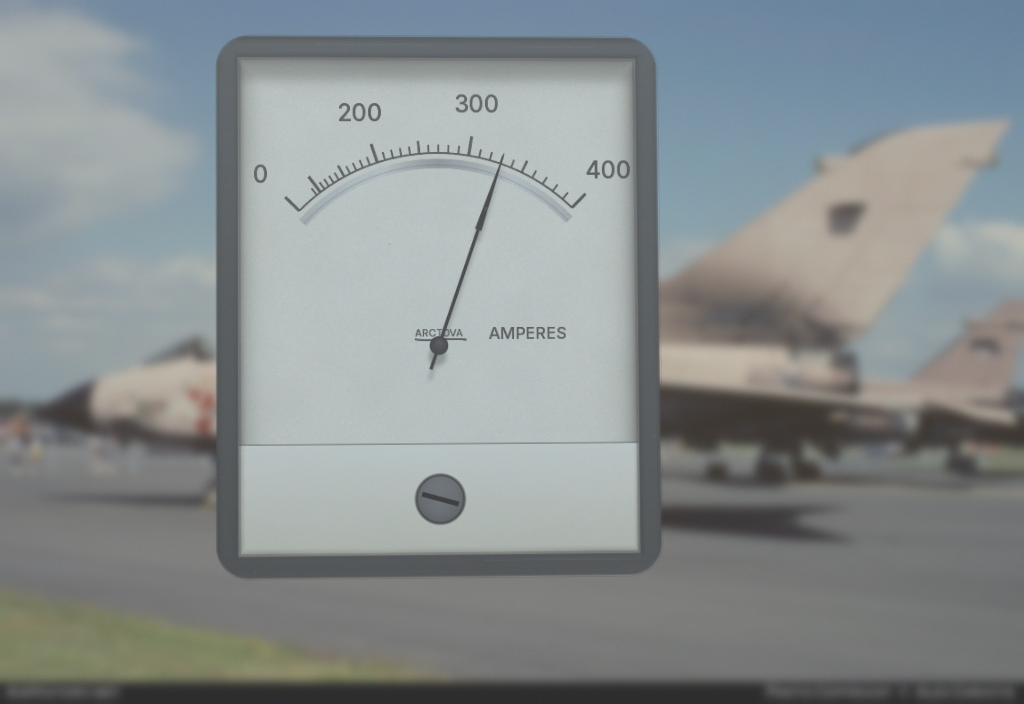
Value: A 330
